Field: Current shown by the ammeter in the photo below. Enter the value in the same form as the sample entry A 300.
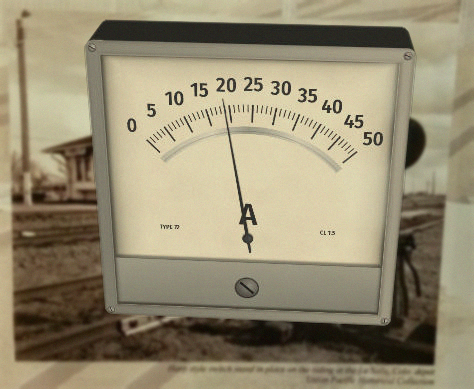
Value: A 19
